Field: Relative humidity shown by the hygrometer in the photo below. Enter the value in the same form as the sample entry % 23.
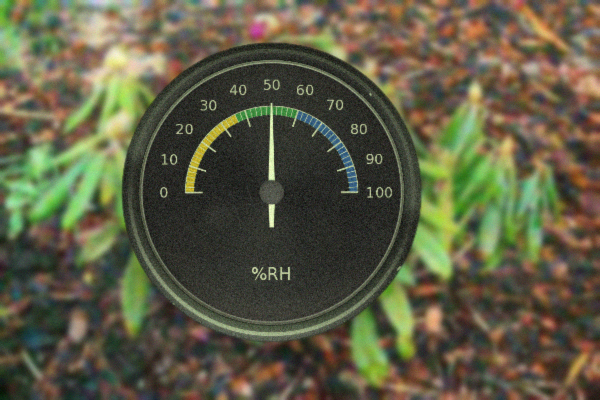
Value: % 50
